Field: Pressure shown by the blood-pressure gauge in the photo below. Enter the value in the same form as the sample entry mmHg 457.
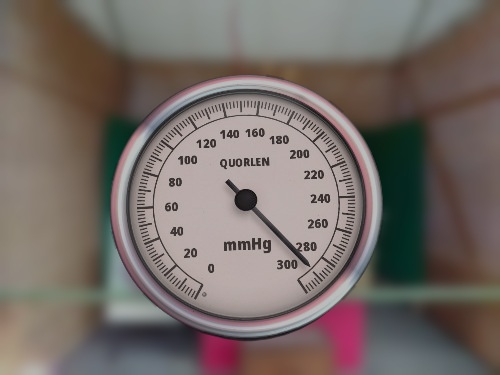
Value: mmHg 290
